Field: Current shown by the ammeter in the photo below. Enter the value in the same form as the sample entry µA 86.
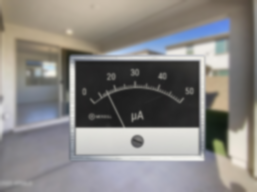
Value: µA 15
